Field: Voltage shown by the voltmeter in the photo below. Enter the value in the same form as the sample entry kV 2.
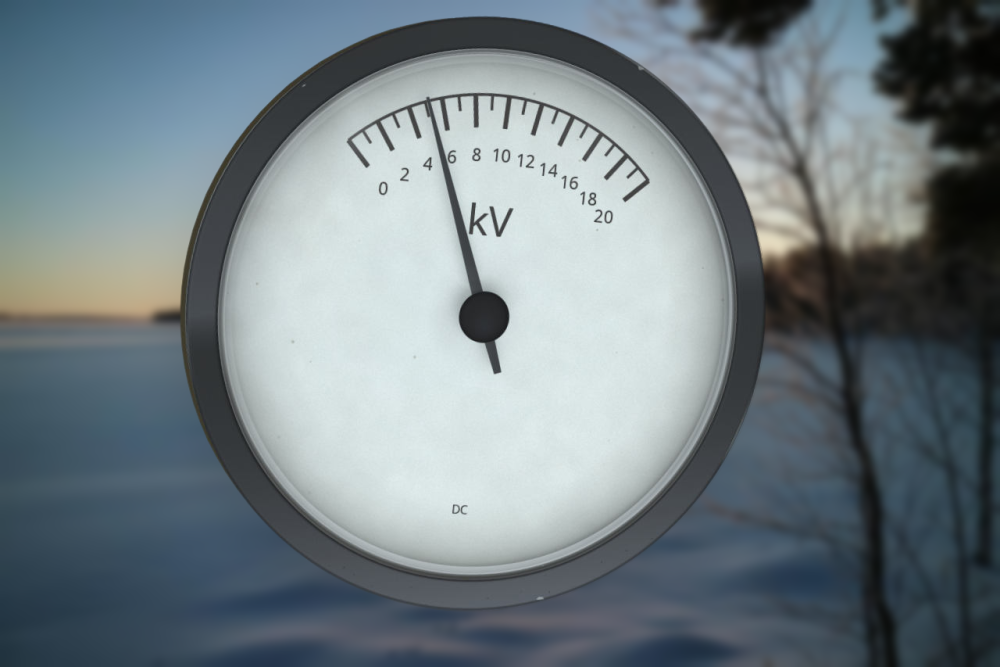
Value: kV 5
